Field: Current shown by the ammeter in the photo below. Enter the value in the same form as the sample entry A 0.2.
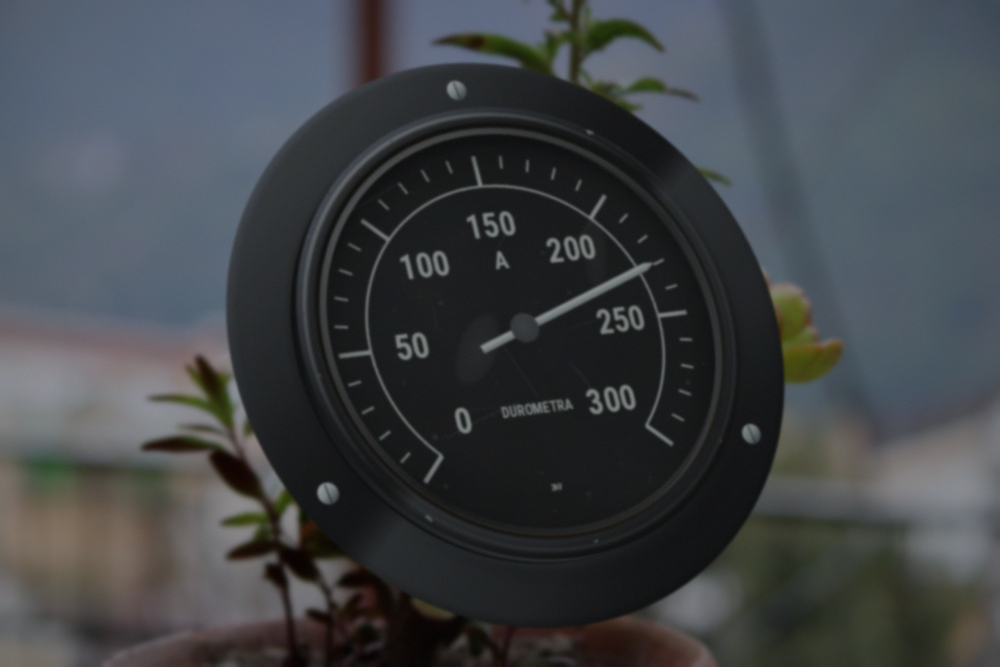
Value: A 230
